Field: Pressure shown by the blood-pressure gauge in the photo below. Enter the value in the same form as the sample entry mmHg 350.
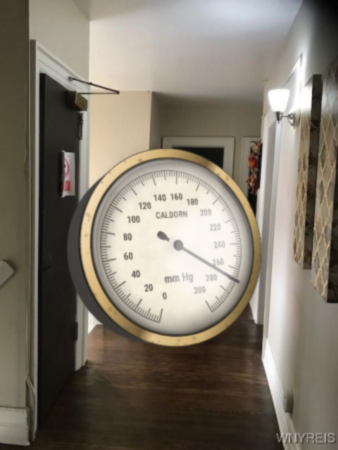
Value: mmHg 270
